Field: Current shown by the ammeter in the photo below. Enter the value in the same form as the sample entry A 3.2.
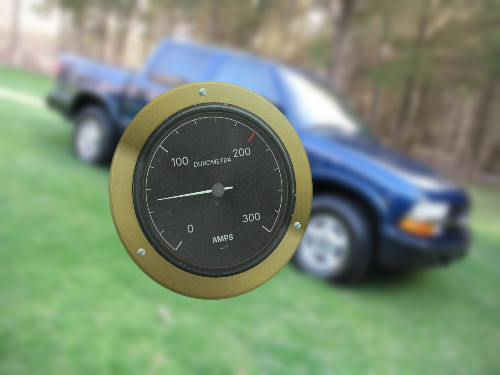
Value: A 50
